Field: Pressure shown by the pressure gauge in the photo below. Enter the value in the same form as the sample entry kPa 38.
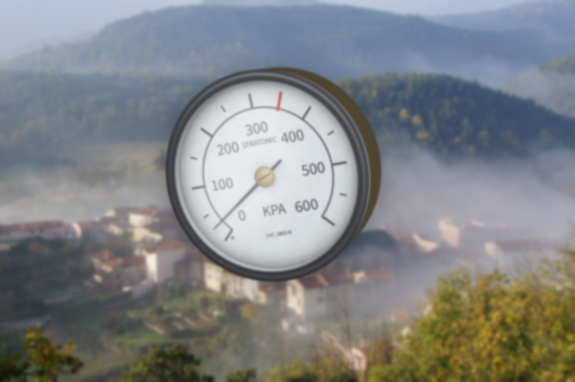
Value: kPa 25
